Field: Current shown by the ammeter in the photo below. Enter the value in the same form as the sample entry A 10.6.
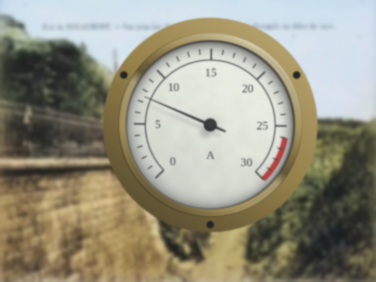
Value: A 7.5
